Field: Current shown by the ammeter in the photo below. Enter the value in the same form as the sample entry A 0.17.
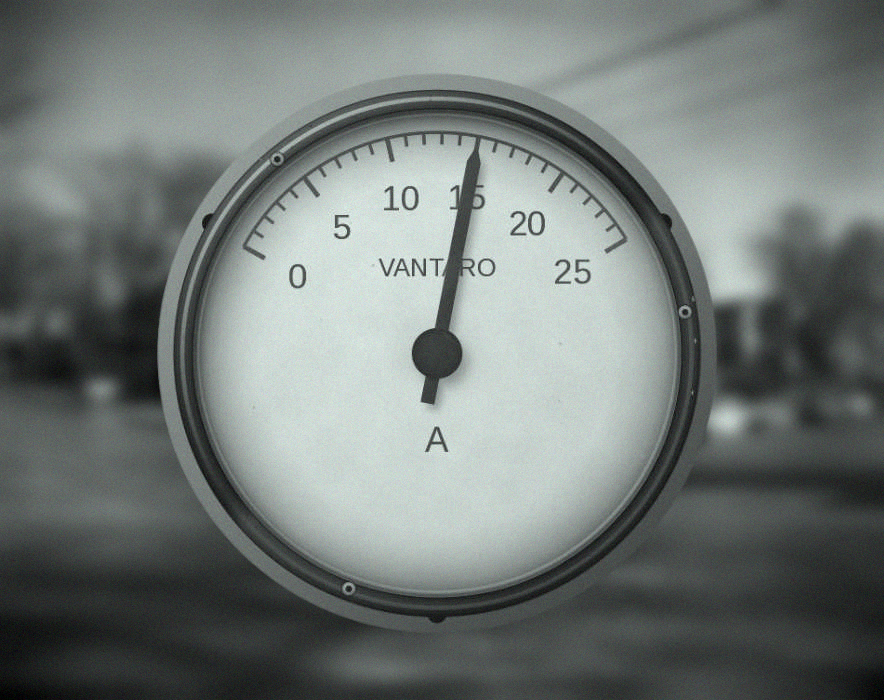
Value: A 15
